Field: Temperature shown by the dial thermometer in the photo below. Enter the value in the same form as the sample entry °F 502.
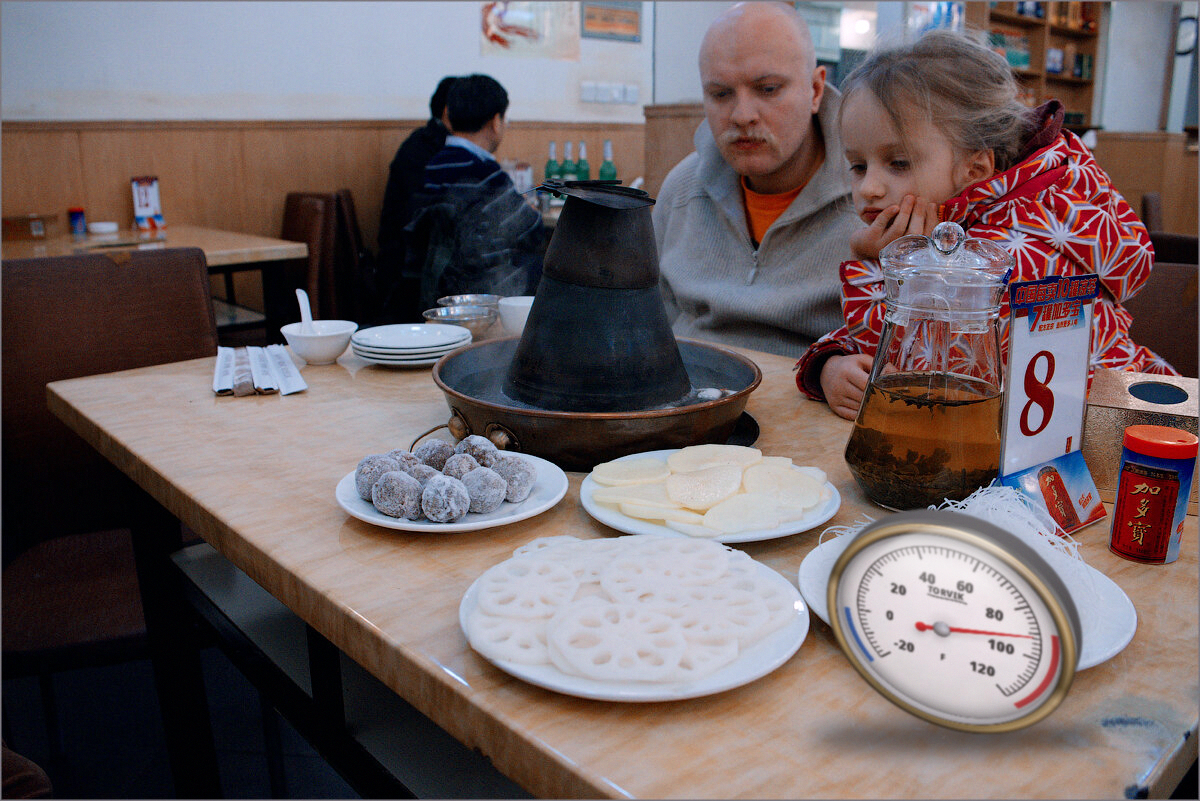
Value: °F 90
